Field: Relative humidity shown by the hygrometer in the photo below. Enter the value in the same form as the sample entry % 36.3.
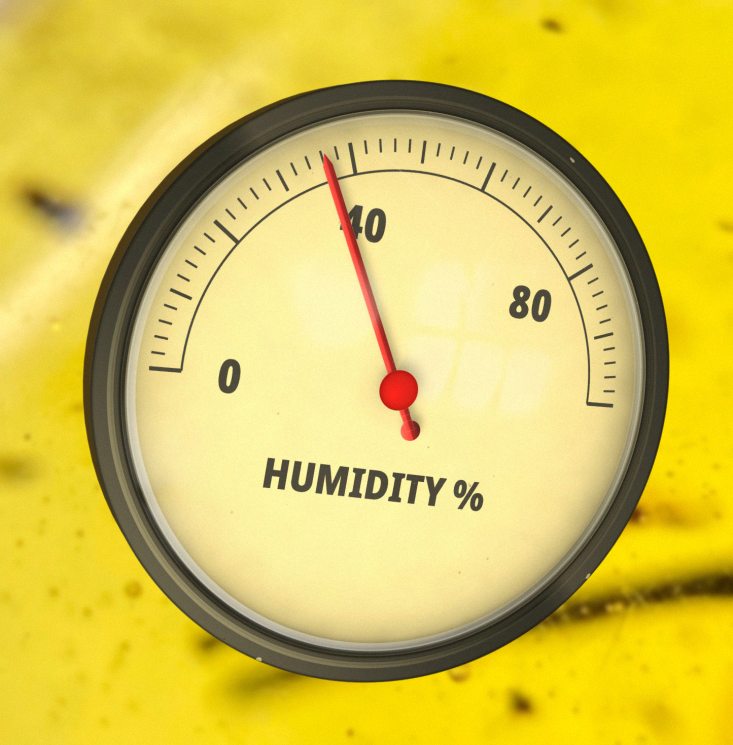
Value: % 36
